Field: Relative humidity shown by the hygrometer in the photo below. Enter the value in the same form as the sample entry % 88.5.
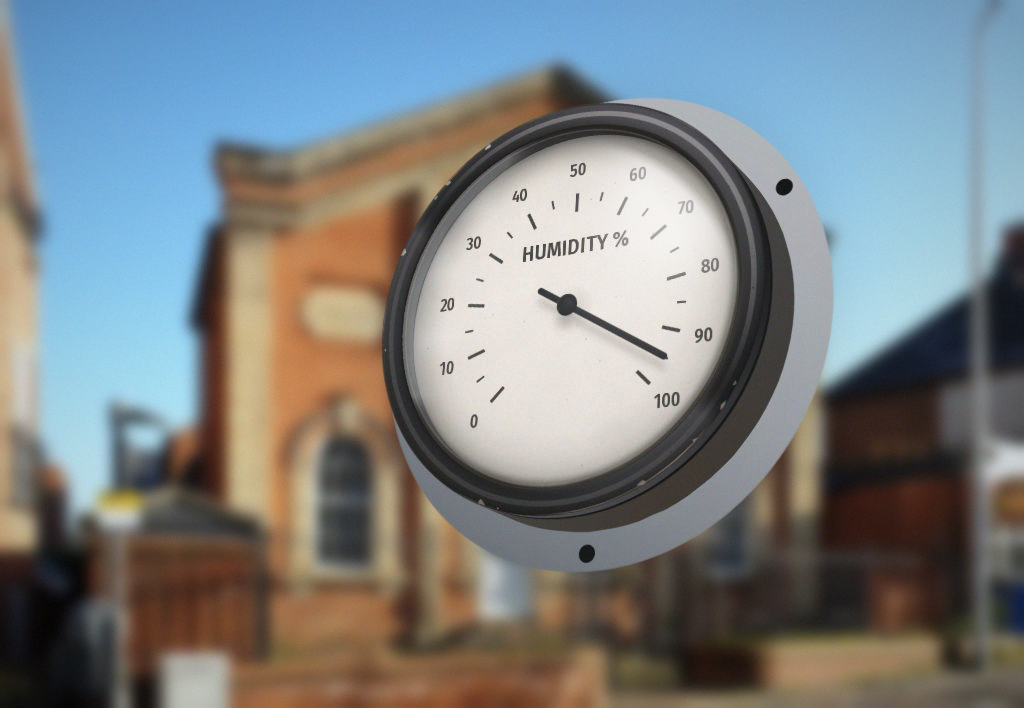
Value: % 95
